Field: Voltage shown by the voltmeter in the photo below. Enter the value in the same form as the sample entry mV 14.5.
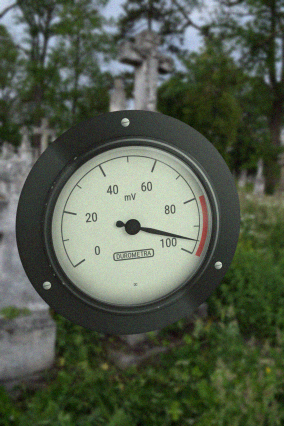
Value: mV 95
